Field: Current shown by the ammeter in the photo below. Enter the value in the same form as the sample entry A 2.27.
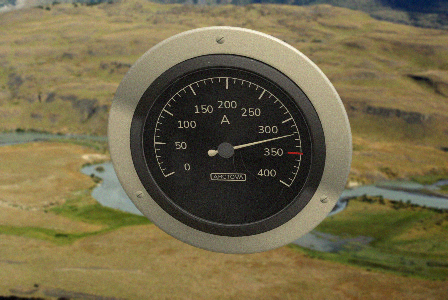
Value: A 320
